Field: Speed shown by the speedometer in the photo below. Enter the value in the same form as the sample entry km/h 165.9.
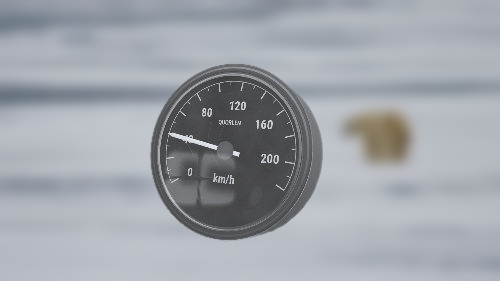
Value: km/h 40
